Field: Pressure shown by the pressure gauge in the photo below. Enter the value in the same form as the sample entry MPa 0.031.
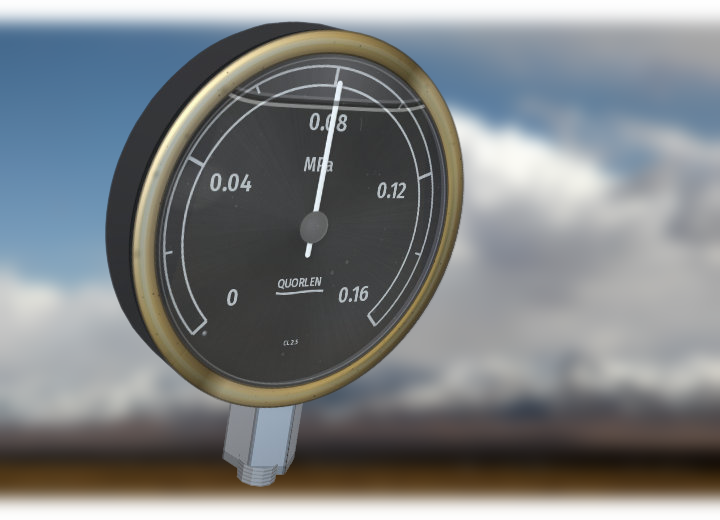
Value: MPa 0.08
